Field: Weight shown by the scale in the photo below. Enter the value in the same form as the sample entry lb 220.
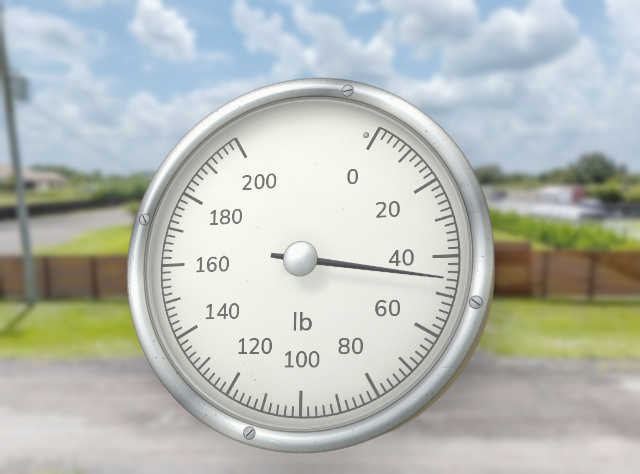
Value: lb 46
